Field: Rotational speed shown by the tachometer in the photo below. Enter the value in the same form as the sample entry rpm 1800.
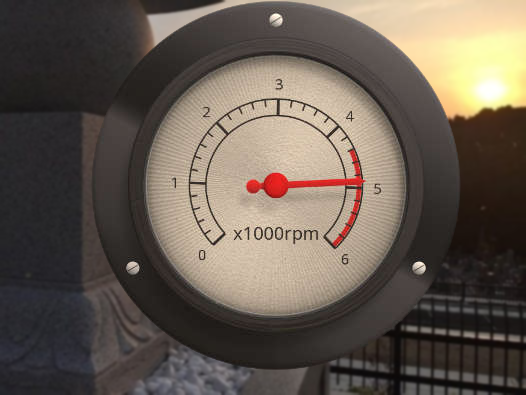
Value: rpm 4900
